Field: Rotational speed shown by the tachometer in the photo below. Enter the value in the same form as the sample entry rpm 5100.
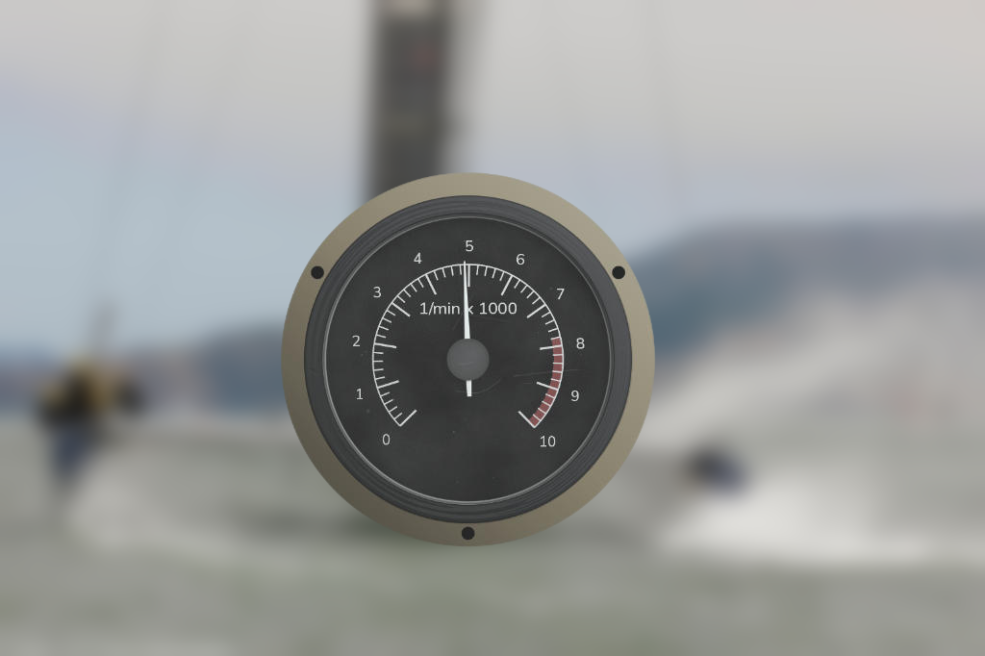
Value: rpm 4900
